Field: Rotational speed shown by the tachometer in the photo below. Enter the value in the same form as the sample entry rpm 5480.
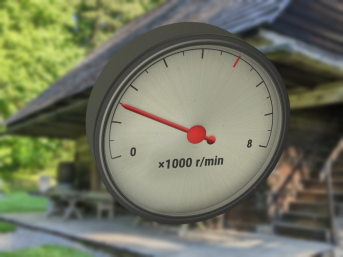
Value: rpm 1500
